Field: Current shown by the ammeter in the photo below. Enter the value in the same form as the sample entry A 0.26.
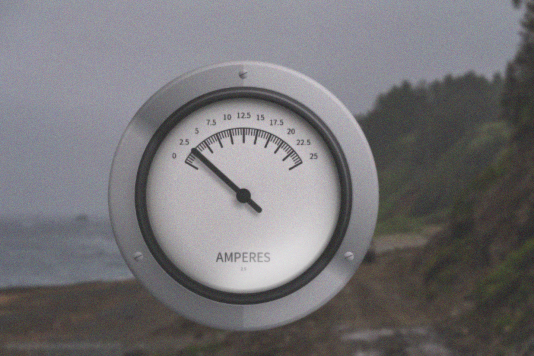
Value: A 2.5
